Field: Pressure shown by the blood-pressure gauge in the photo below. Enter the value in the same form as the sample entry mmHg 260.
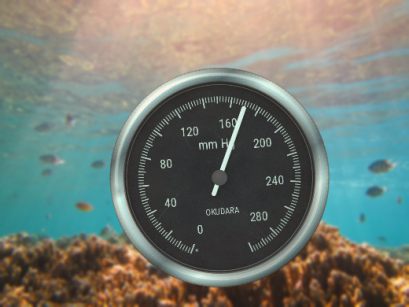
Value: mmHg 170
